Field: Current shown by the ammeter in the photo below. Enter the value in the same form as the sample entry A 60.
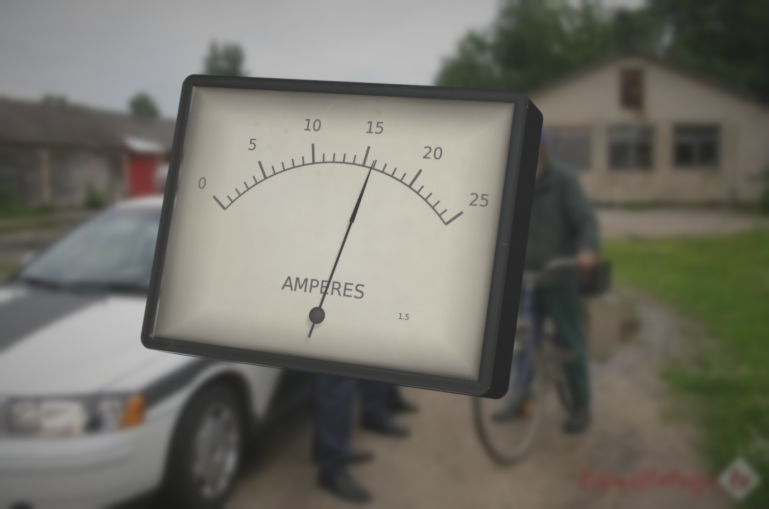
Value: A 16
